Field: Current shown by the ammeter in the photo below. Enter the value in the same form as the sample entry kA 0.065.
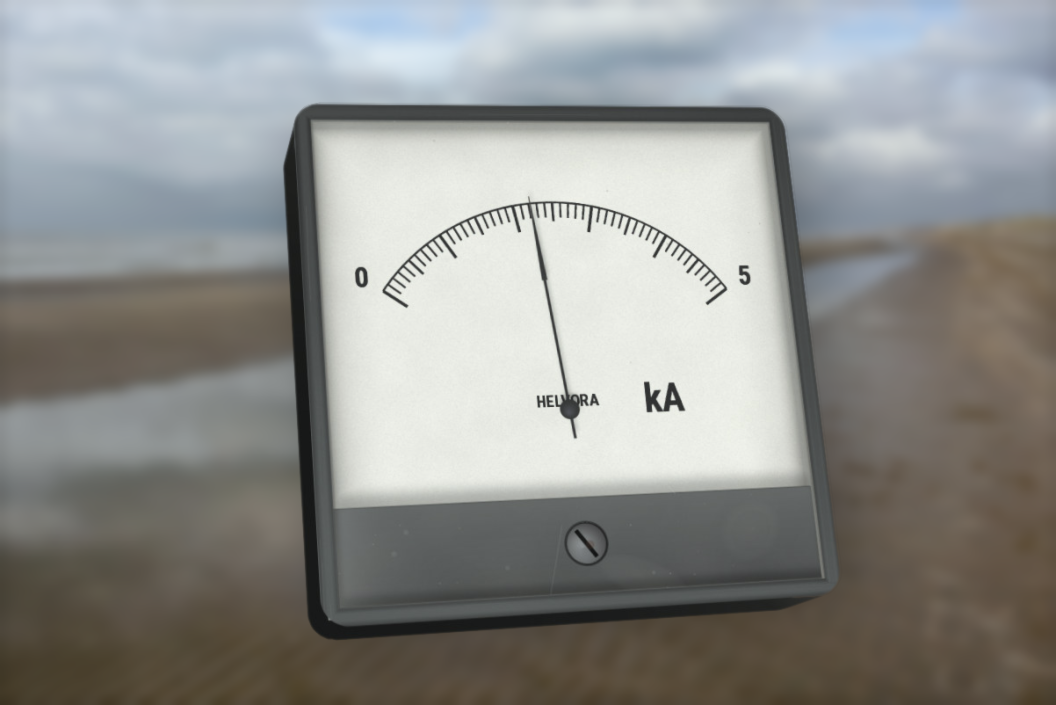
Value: kA 2.2
